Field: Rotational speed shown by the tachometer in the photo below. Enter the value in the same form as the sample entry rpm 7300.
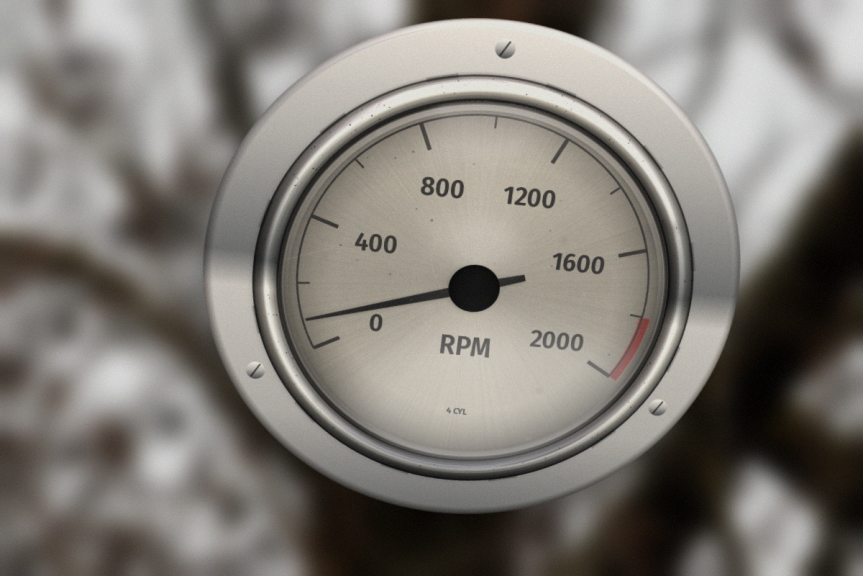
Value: rpm 100
